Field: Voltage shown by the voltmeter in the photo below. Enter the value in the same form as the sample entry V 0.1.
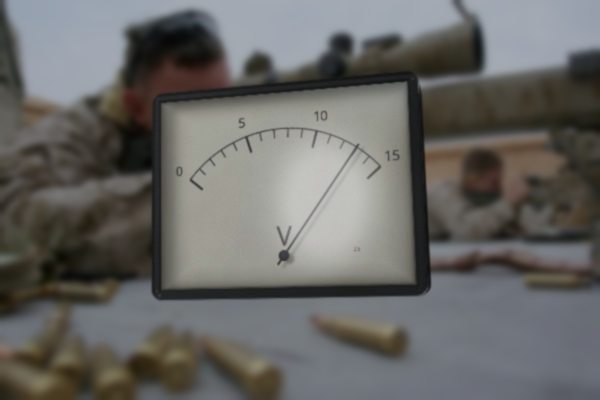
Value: V 13
